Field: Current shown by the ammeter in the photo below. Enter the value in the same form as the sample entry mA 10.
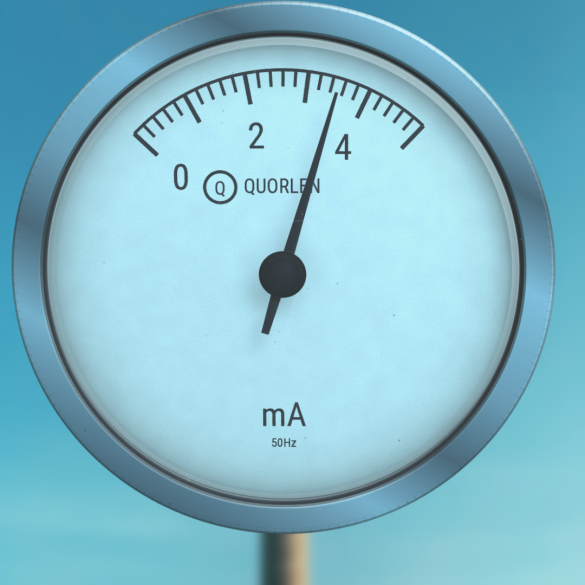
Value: mA 3.5
